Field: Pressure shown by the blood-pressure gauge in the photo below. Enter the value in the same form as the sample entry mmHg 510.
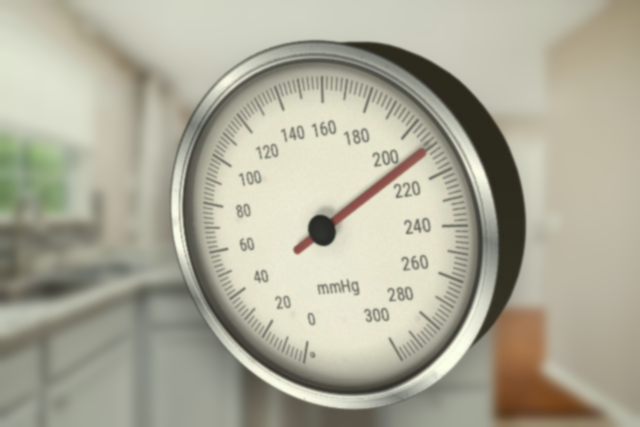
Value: mmHg 210
